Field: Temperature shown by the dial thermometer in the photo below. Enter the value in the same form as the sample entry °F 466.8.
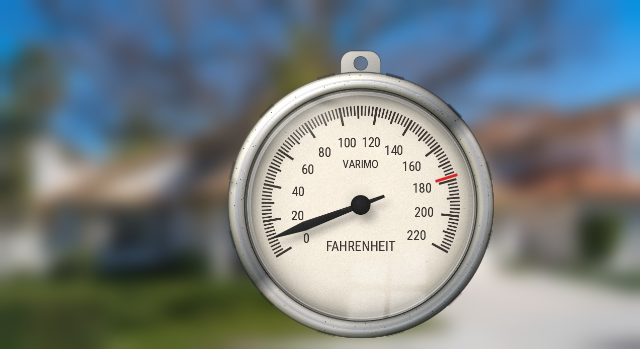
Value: °F 10
